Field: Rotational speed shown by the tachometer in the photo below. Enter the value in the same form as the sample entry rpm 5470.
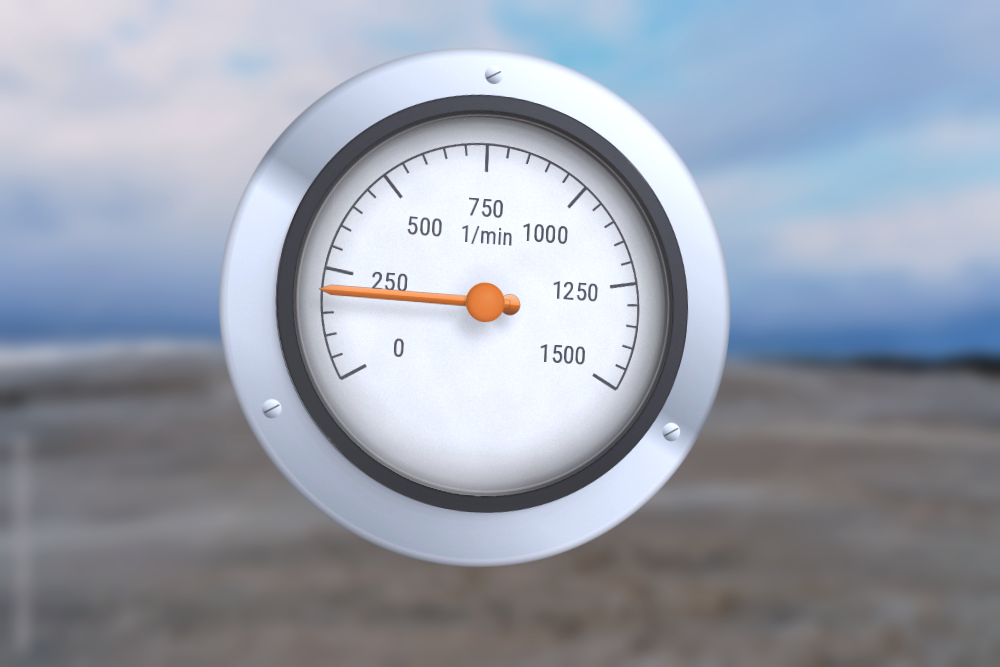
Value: rpm 200
